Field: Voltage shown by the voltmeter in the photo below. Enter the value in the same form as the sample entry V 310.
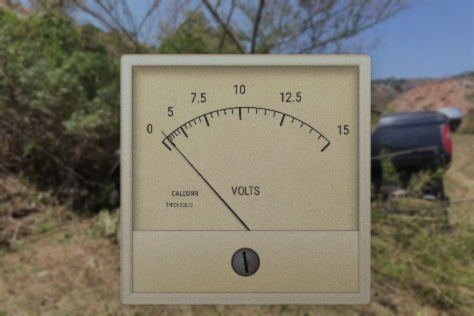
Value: V 2.5
